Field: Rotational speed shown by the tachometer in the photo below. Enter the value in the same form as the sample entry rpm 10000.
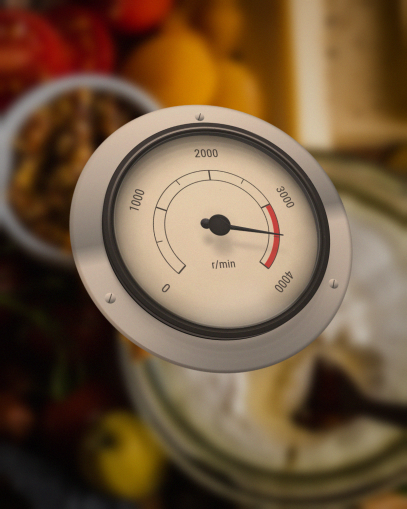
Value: rpm 3500
